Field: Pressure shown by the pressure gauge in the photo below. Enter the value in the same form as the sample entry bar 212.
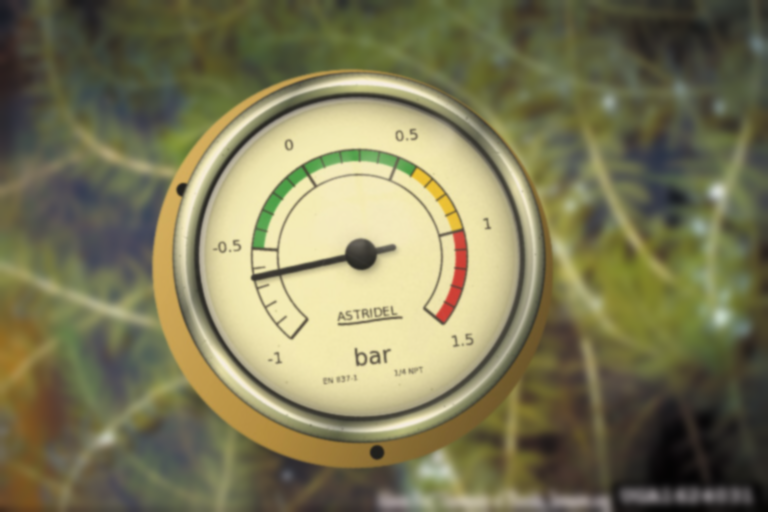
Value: bar -0.65
